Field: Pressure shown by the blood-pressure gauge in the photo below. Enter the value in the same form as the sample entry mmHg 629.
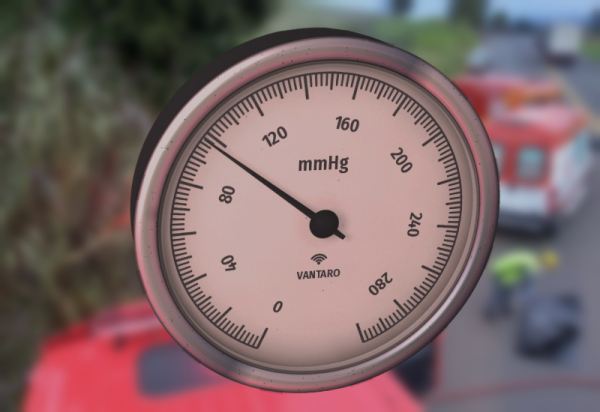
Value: mmHg 98
